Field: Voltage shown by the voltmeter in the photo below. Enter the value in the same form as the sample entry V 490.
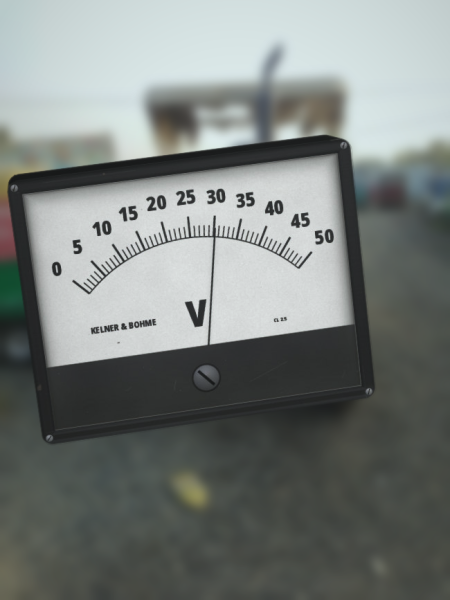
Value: V 30
